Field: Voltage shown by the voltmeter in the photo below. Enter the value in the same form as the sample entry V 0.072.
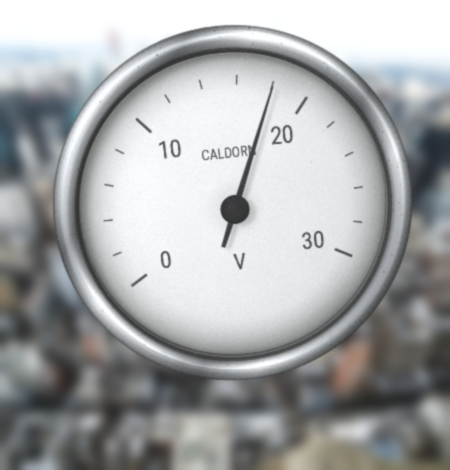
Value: V 18
